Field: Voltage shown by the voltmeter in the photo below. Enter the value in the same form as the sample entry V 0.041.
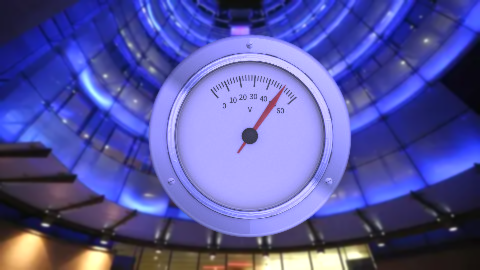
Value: V 50
